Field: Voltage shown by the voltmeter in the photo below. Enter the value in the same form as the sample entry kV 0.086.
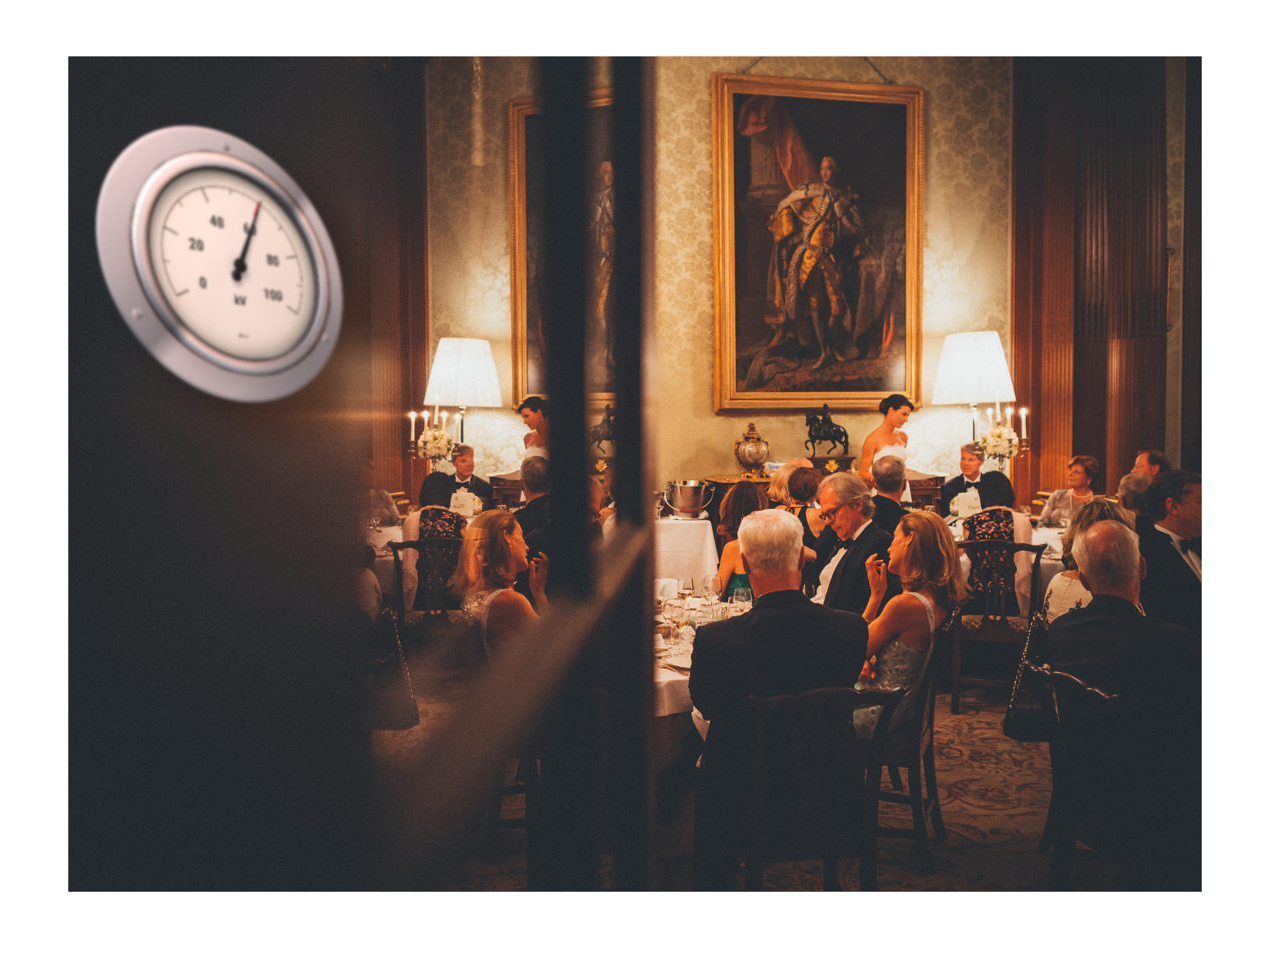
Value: kV 60
